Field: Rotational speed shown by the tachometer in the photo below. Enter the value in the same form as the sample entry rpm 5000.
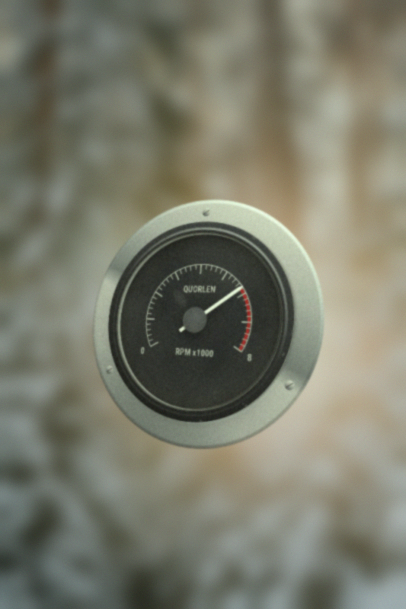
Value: rpm 5800
